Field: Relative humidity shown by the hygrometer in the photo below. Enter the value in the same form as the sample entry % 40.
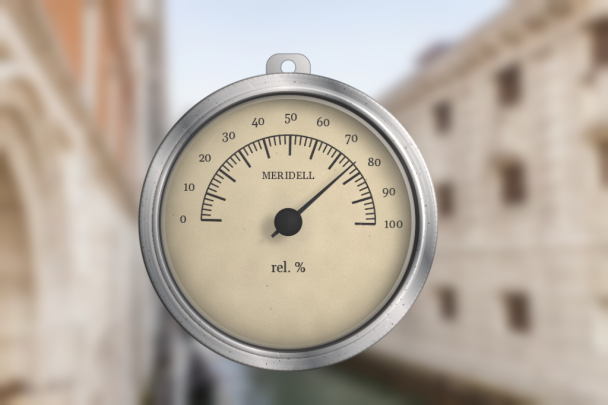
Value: % 76
